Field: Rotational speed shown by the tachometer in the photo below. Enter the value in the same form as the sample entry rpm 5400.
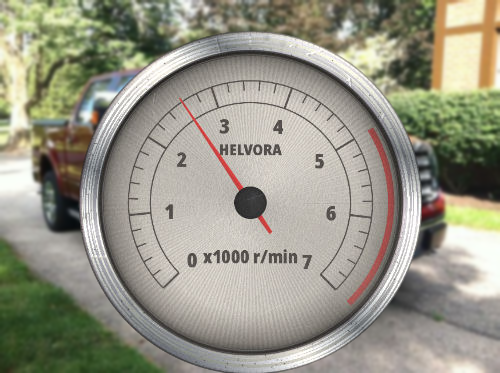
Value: rpm 2600
